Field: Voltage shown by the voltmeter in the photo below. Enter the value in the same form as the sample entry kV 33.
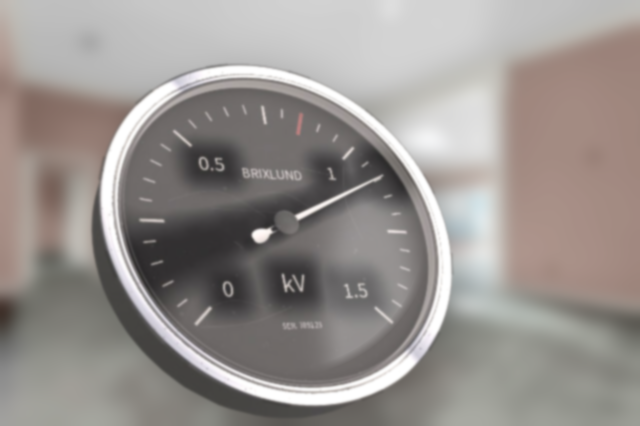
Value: kV 1.1
